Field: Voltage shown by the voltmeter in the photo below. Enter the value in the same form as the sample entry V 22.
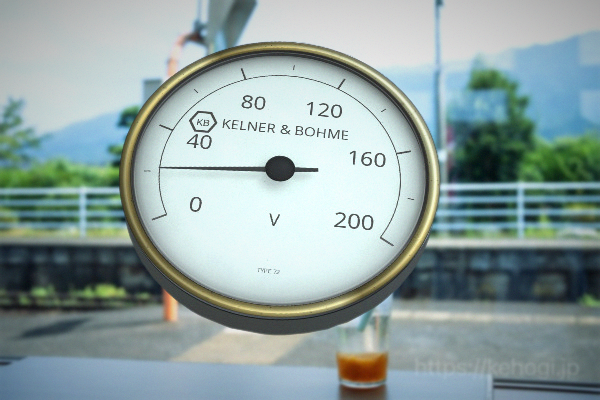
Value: V 20
